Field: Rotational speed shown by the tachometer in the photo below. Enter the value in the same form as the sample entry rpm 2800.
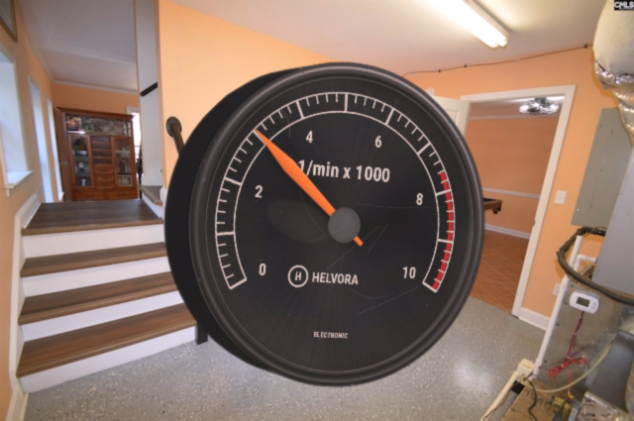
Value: rpm 3000
